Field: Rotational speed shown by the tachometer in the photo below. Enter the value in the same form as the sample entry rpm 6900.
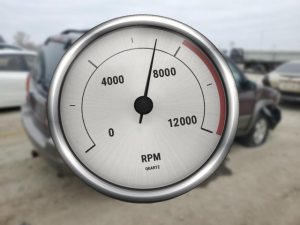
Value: rpm 7000
